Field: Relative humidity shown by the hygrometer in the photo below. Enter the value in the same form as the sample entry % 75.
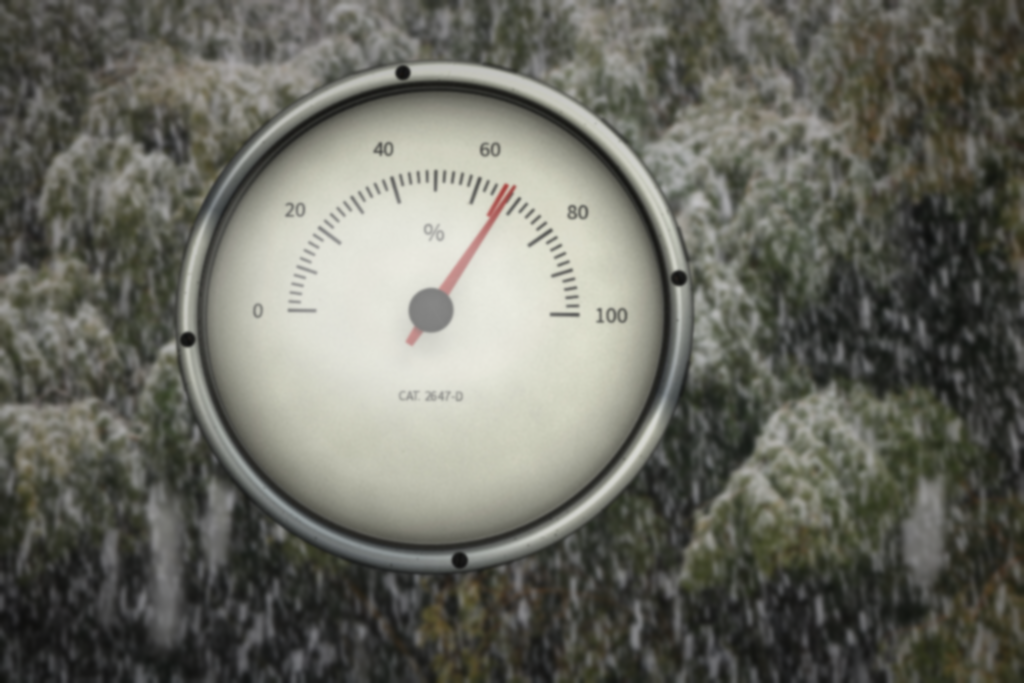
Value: % 68
